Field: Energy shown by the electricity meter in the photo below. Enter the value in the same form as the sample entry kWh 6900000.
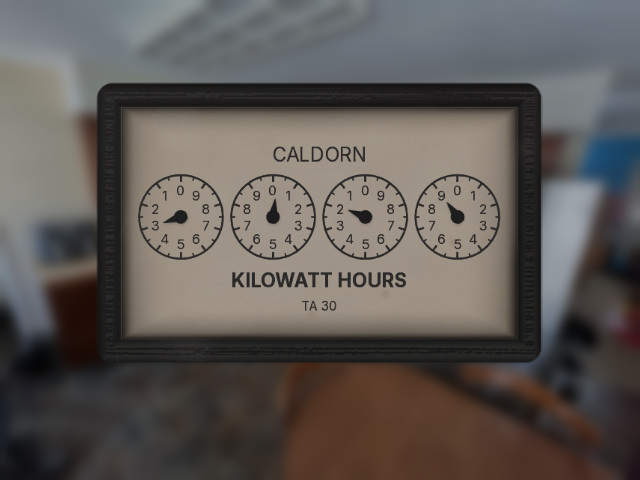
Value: kWh 3019
